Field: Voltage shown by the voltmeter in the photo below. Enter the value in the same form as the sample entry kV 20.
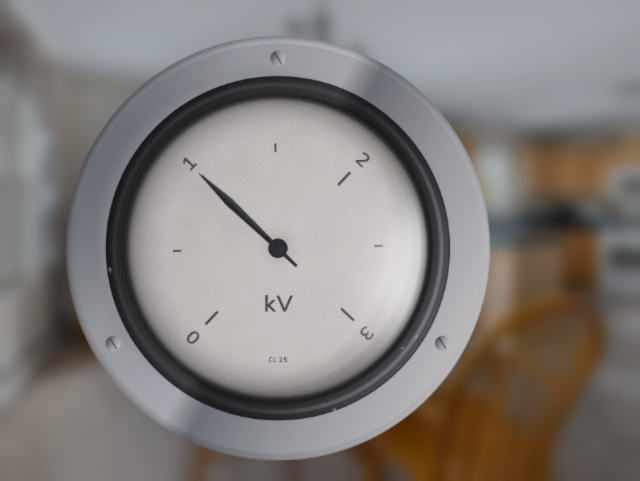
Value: kV 1
